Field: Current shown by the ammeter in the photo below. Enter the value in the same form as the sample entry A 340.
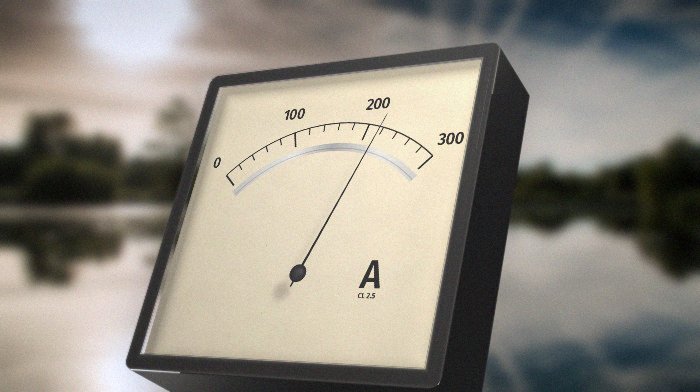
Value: A 220
